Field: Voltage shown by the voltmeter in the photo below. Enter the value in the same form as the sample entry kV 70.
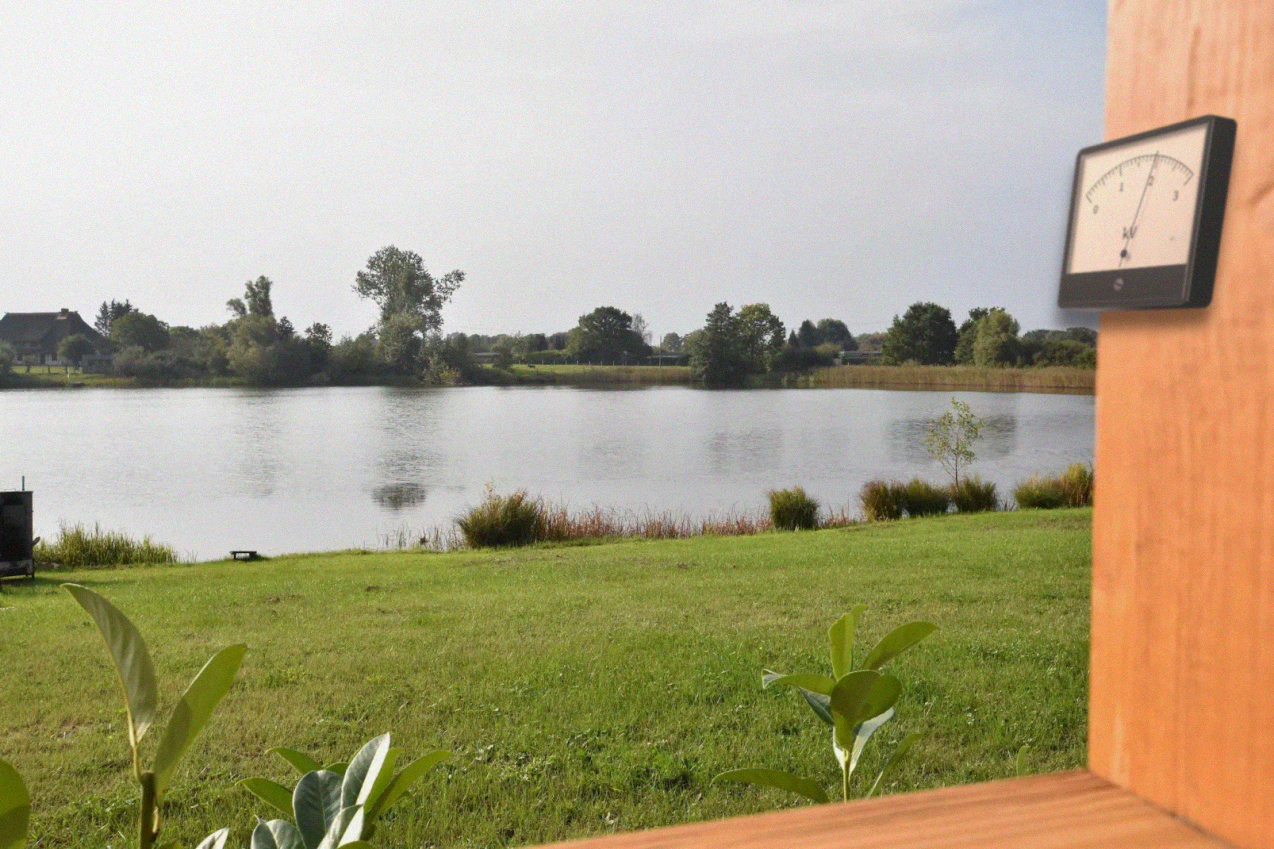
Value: kV 2
